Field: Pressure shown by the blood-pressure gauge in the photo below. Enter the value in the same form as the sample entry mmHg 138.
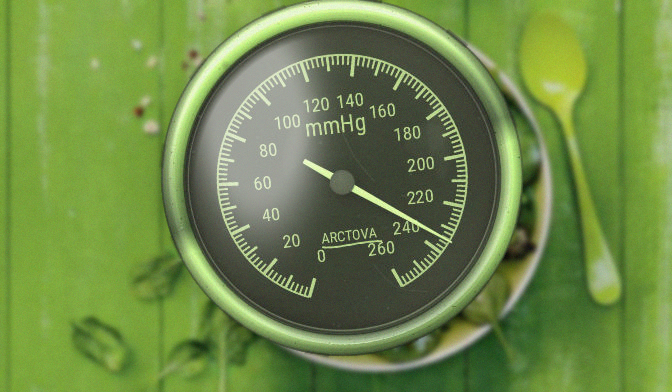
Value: mmHg 234
